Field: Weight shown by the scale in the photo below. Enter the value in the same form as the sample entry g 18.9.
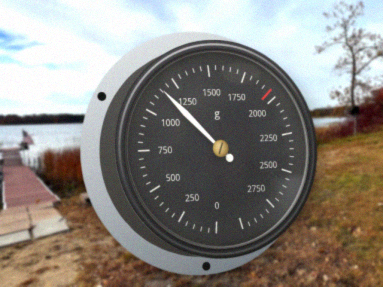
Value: g 1150
